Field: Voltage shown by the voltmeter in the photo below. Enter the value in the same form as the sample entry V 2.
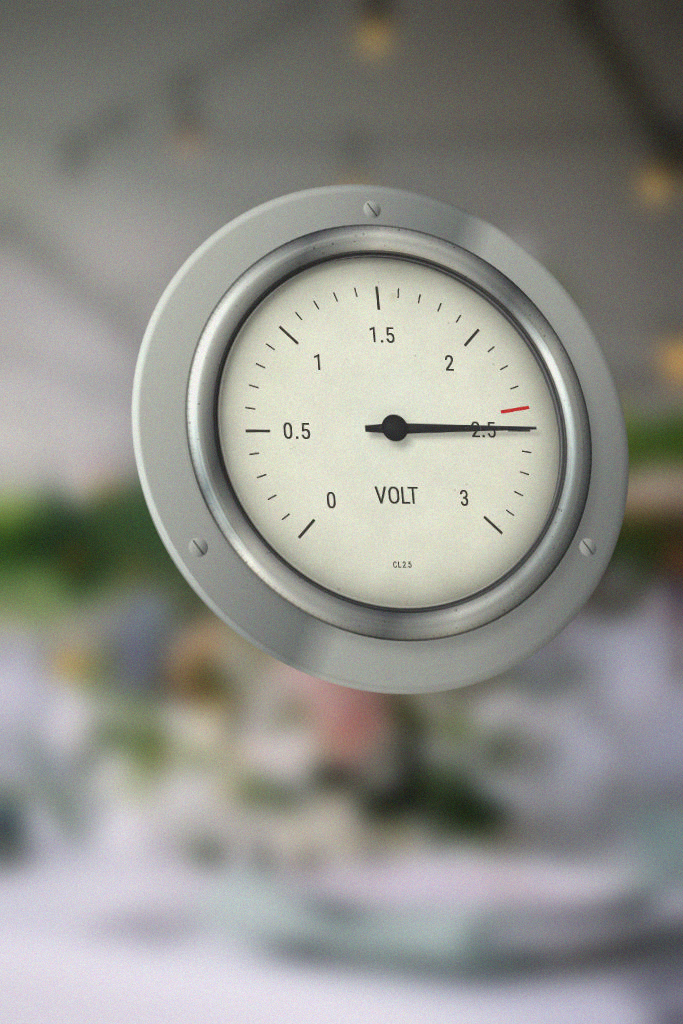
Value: V 2.5
